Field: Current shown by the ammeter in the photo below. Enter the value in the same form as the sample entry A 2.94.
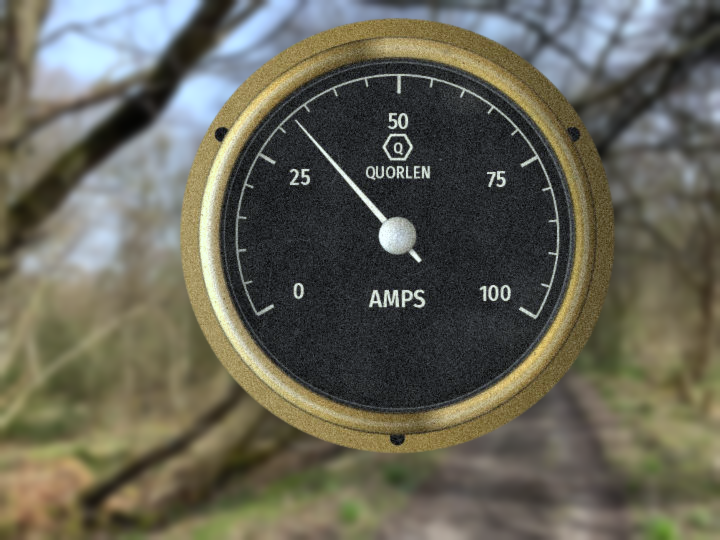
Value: A 32.5
